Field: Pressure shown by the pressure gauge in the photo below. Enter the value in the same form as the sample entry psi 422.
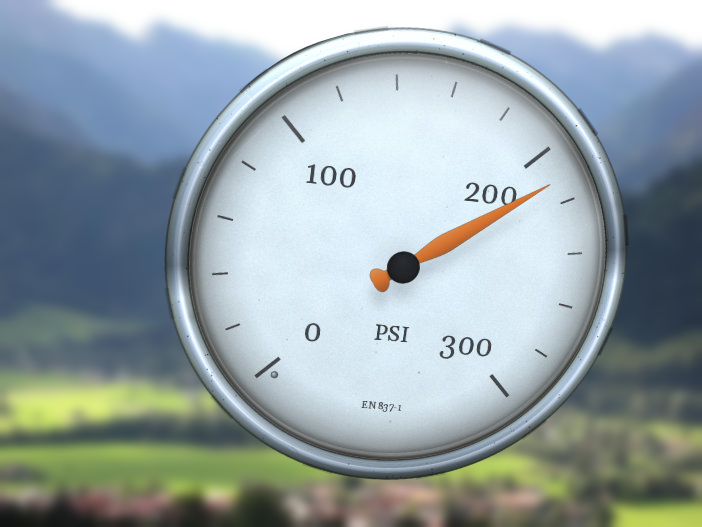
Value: psi 210
